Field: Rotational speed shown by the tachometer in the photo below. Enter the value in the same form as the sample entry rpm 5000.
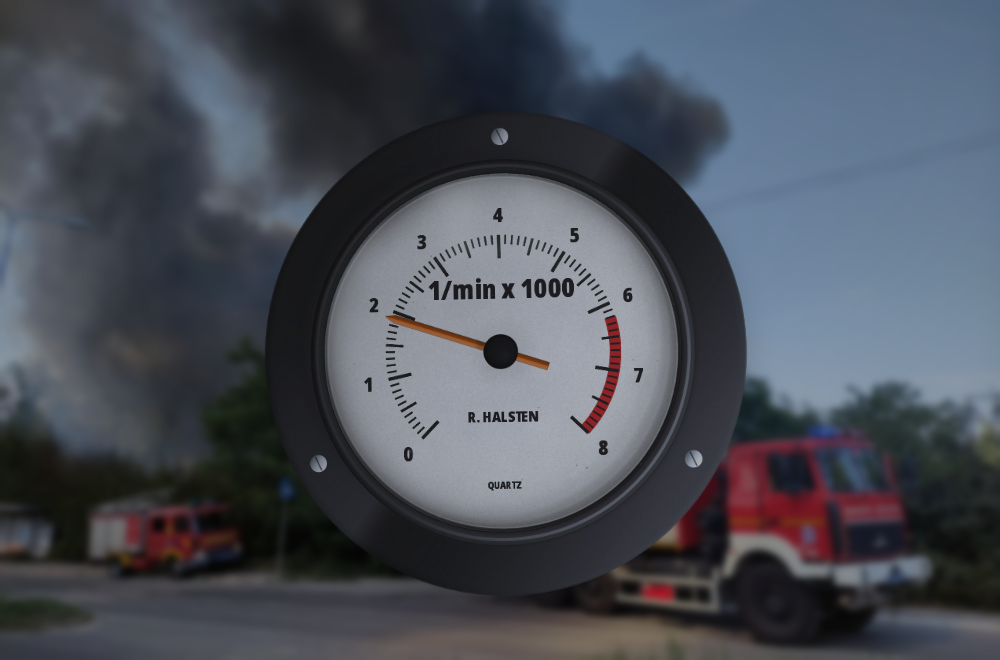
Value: rpm 1900
